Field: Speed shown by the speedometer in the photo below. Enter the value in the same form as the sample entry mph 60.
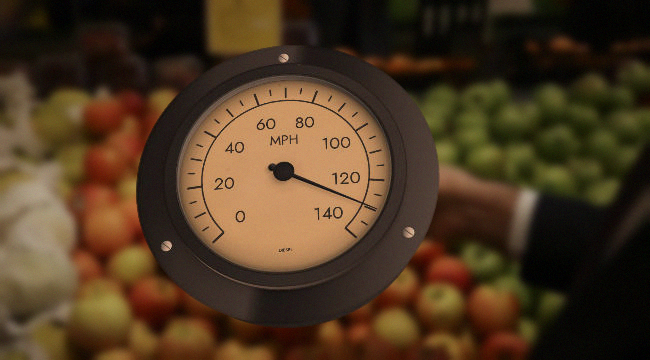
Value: mph 130
